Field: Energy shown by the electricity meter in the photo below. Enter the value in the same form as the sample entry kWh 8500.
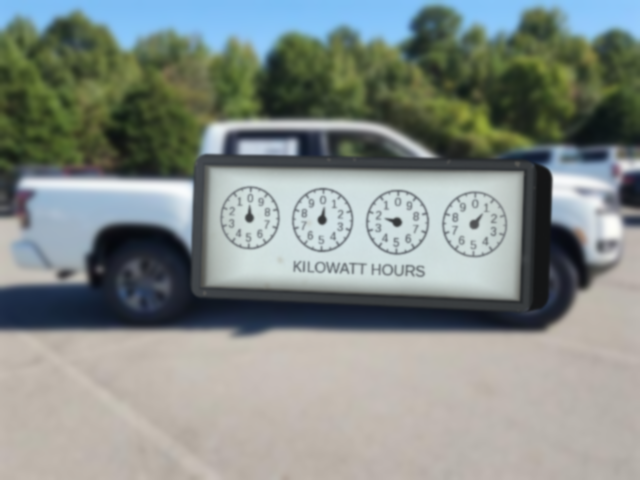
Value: kWh 21
